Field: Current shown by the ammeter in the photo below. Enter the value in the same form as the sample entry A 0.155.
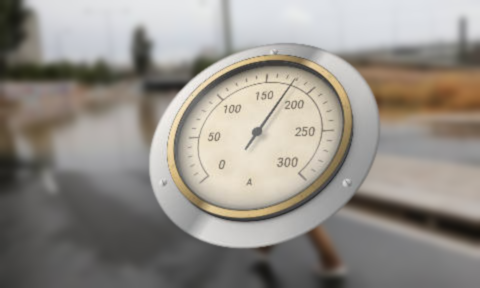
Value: A 180
